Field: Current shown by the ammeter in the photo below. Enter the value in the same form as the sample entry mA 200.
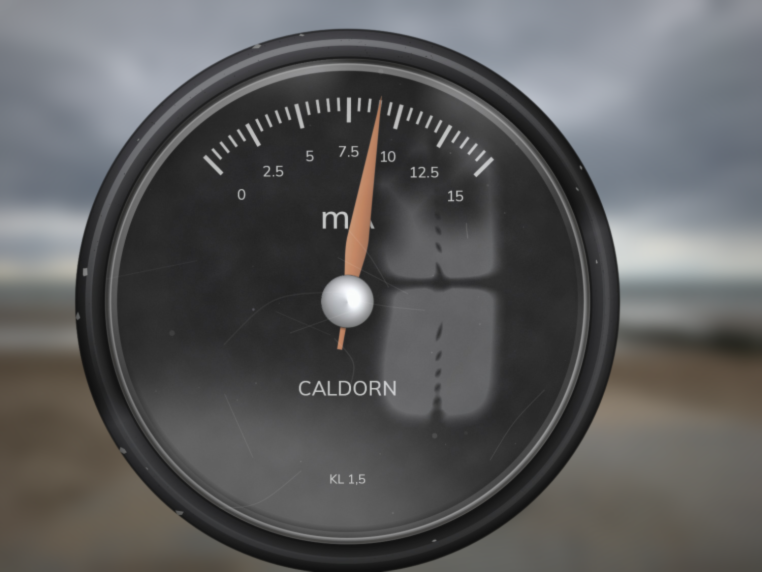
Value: mA 9
